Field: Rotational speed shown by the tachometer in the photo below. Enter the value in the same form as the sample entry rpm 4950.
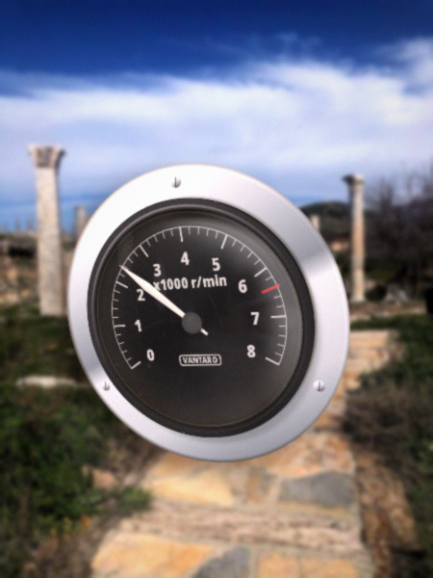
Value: rpm 2400
